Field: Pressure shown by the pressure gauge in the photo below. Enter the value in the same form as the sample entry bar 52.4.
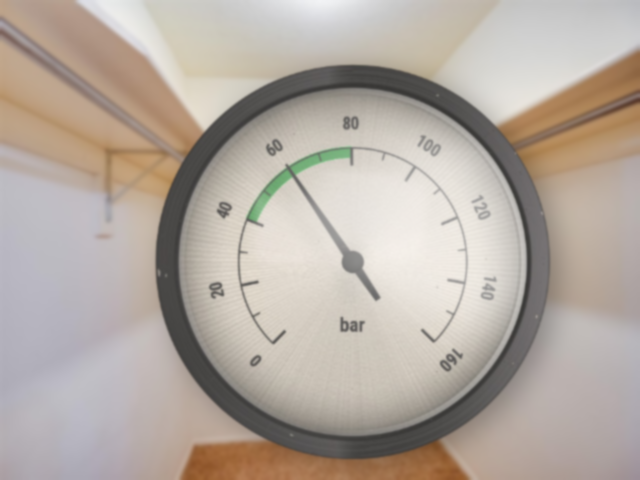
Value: bar 60
